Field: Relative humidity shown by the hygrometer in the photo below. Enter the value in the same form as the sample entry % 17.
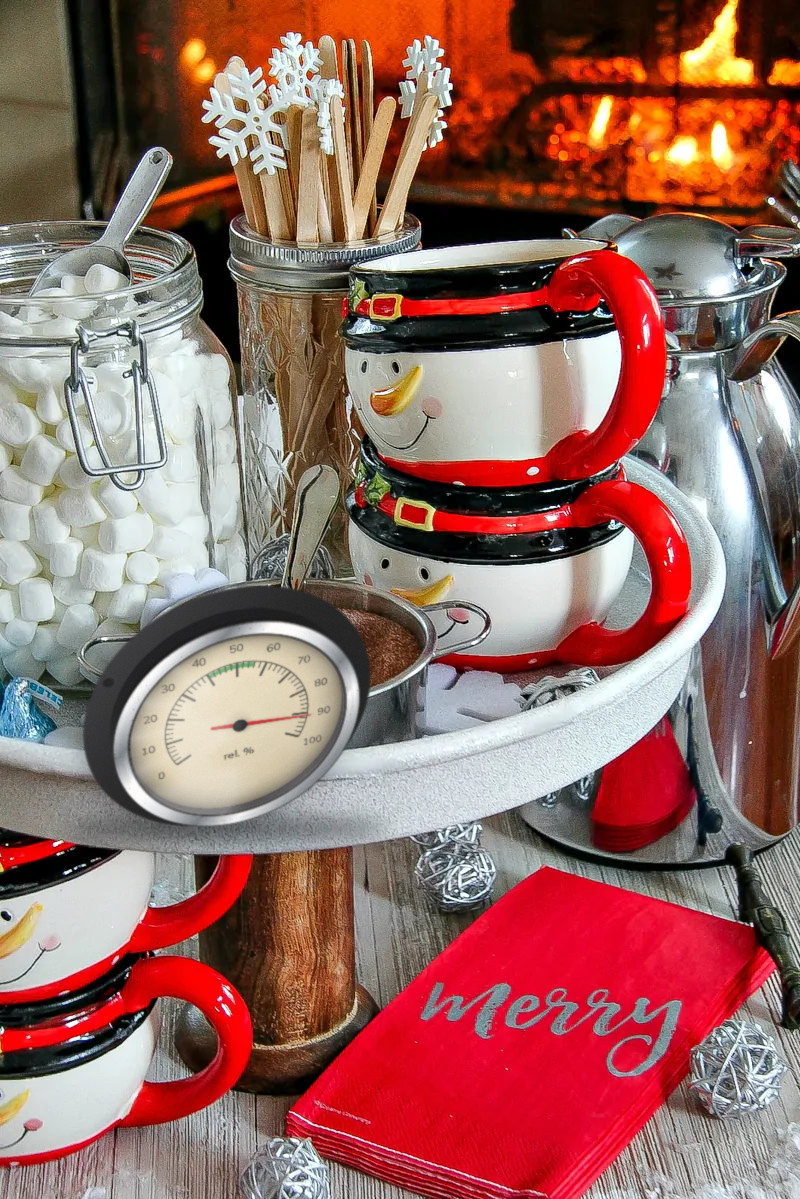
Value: % 90
